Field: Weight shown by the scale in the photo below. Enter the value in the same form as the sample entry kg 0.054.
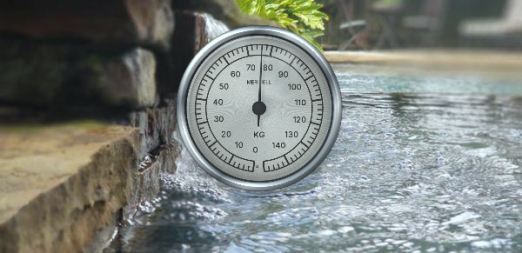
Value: kg 76
